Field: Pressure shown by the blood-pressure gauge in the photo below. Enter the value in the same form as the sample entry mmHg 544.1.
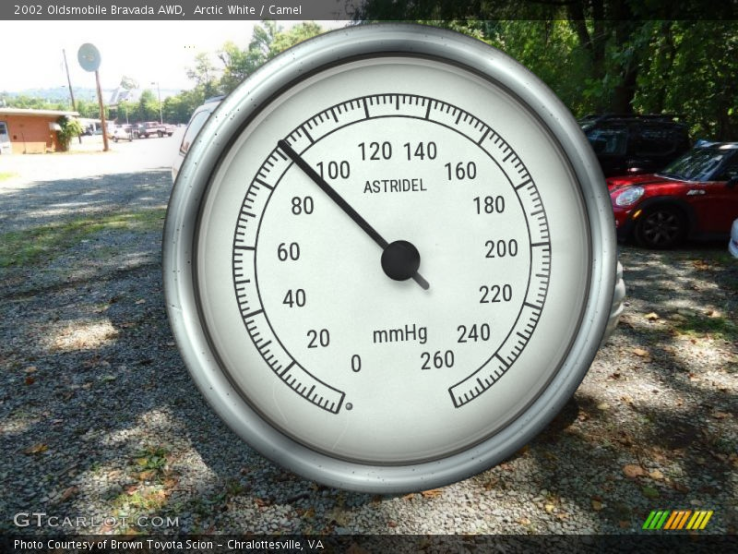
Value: mmHg 92
